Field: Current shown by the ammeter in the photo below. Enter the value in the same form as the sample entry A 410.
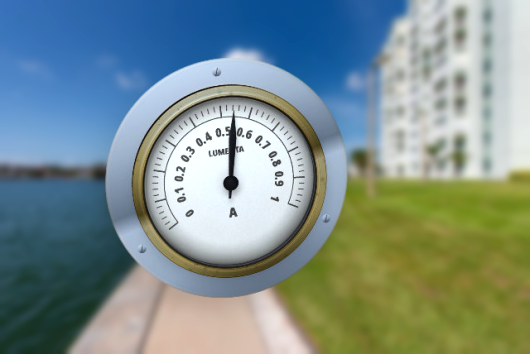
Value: A 0.54
